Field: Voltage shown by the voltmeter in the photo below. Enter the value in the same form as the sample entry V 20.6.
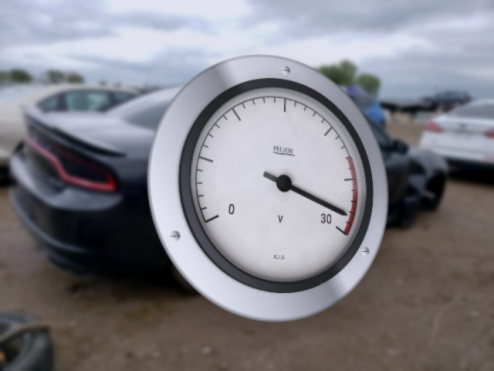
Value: V 28.5
